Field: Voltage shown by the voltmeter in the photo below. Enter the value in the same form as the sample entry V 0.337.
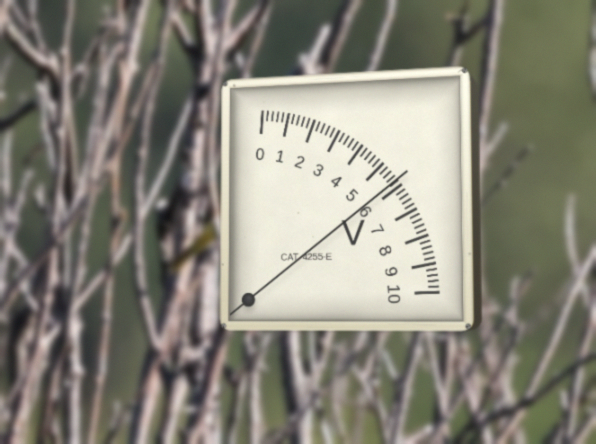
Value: V 5.8
